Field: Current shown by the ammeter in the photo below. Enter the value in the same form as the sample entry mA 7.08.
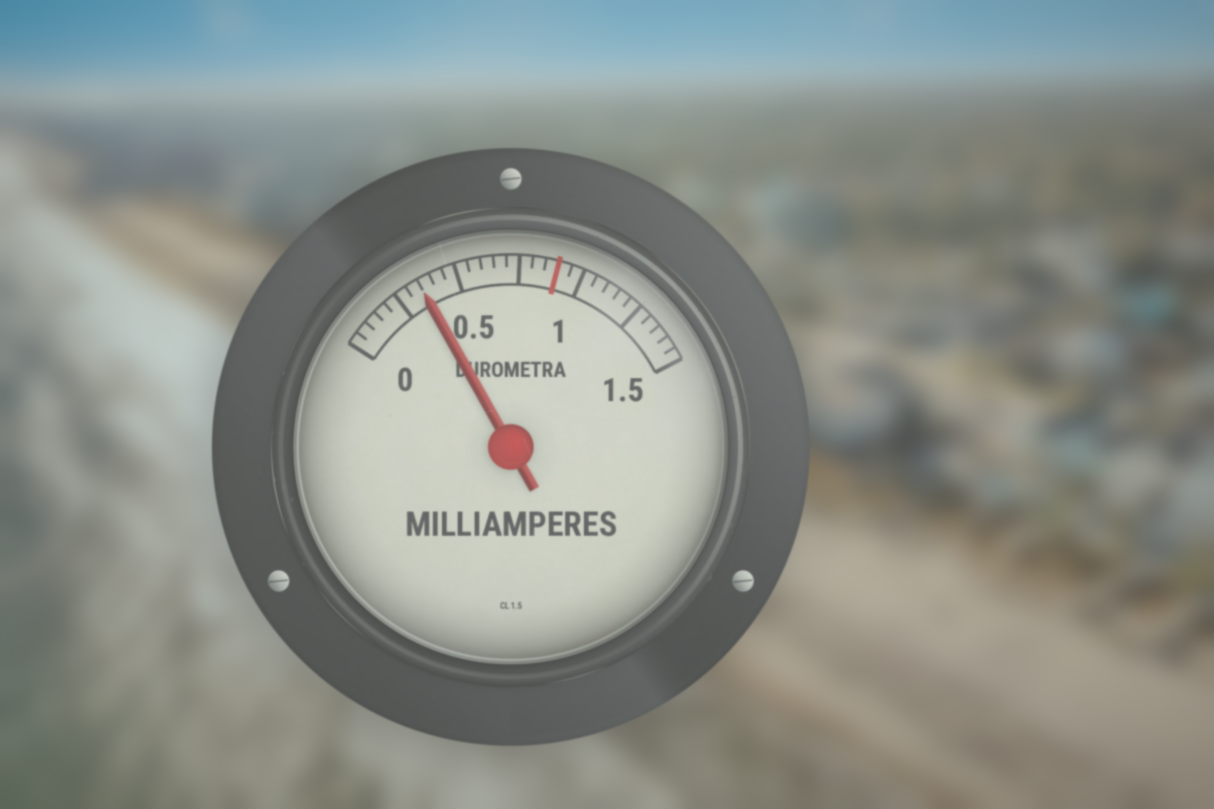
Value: mA 0.35
